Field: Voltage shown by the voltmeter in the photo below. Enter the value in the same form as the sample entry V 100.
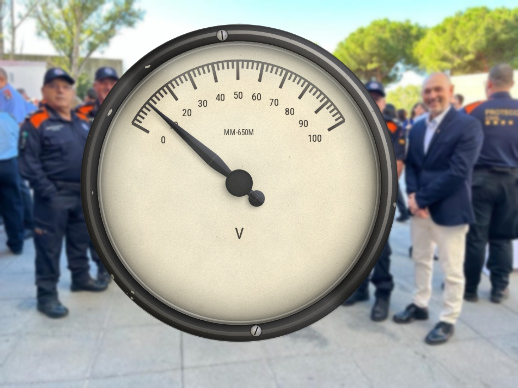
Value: V 10
